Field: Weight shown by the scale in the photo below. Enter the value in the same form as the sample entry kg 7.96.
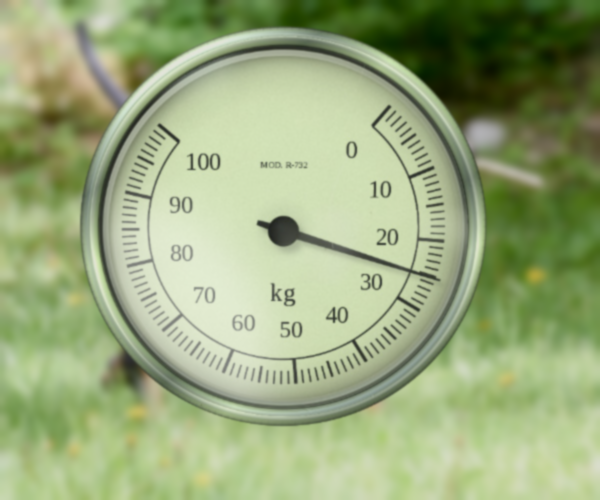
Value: kg 25
